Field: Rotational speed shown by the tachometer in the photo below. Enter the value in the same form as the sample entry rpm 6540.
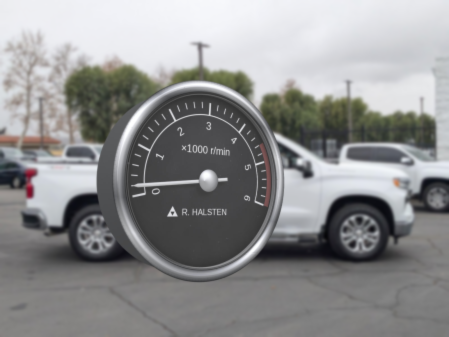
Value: rpm 200
